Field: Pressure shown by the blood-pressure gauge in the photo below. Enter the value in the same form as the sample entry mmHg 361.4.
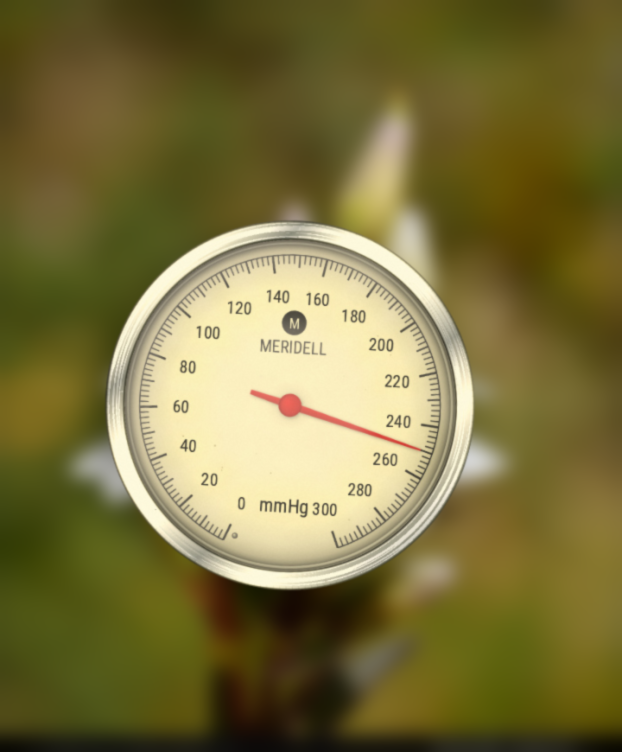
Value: mmHg 250
